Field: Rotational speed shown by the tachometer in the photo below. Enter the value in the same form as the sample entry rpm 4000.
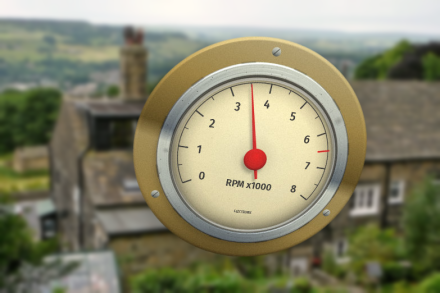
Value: rpm 3500
